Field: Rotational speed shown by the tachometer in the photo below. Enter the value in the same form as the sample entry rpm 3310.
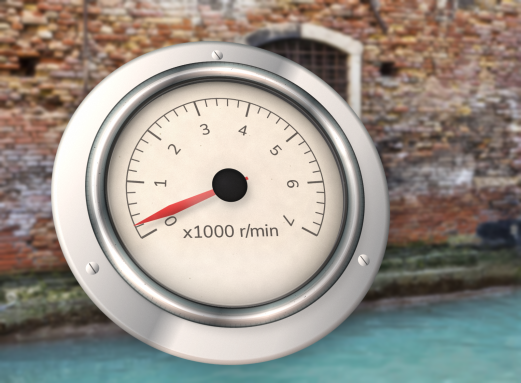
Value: rpm 200
